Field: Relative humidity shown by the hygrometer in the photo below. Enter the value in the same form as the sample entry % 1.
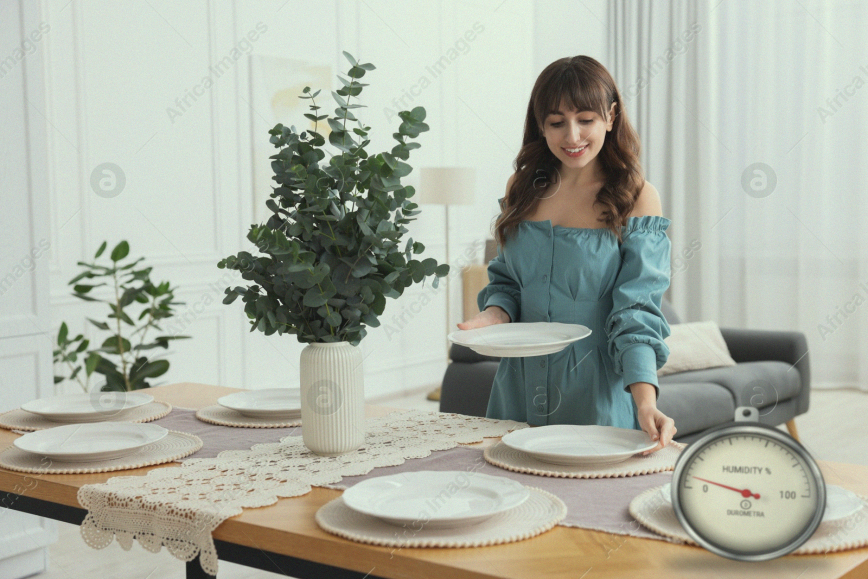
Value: % 8
